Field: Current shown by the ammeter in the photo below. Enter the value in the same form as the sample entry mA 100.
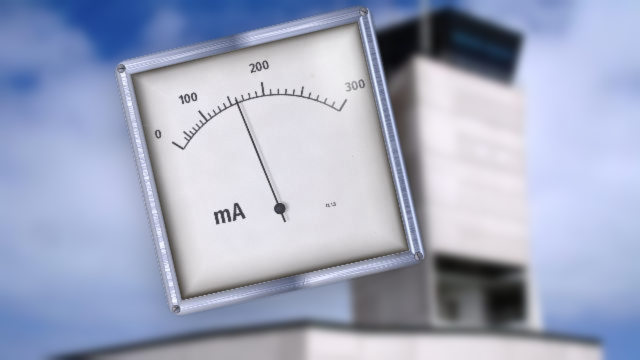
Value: mA 160
